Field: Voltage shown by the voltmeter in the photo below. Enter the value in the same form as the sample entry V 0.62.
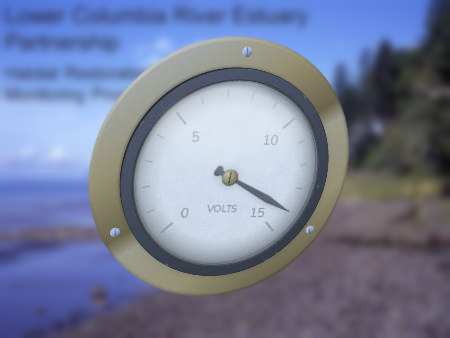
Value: V 14
